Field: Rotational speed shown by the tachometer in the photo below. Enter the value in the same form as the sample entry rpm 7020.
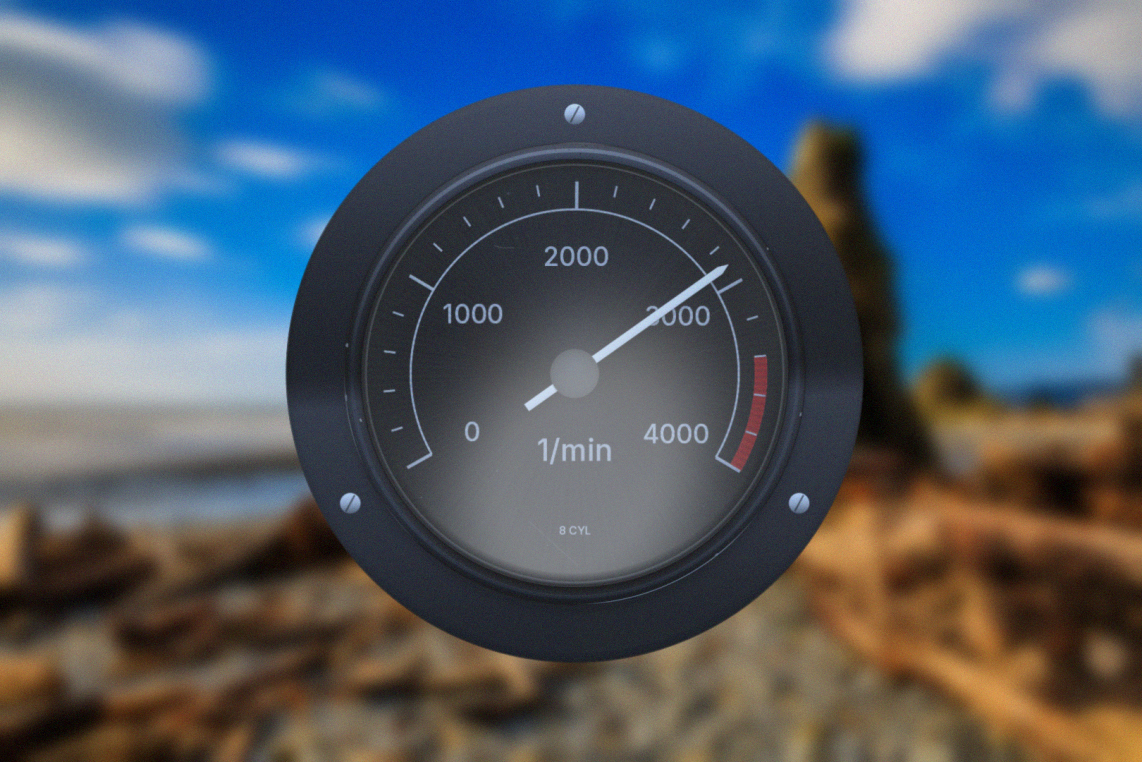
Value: rpm 2900
